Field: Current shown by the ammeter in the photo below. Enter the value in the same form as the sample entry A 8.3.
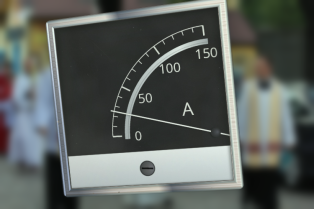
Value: A 25
